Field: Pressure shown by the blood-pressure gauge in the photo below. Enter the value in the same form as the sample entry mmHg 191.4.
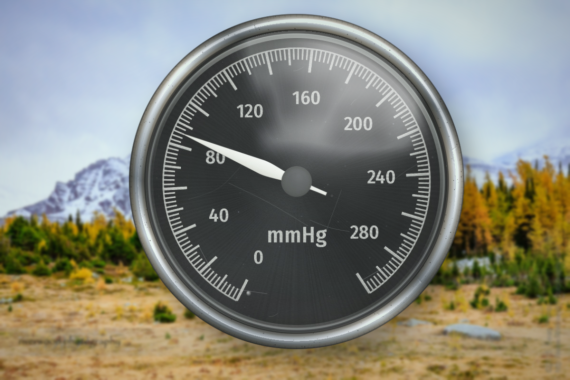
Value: mmHg 86
